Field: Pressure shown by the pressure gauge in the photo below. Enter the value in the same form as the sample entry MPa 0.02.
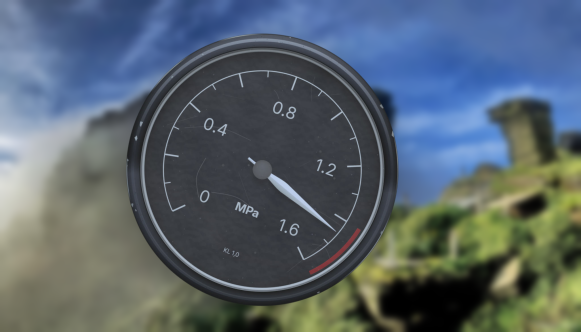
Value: MPa 1.45
